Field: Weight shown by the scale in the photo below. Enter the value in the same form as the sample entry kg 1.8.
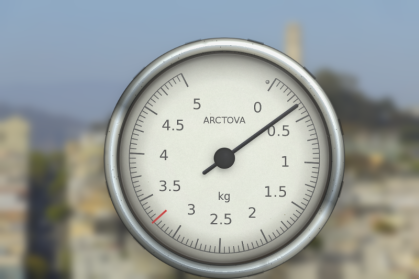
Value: kg 0.35
